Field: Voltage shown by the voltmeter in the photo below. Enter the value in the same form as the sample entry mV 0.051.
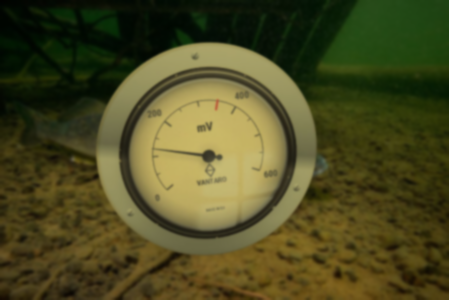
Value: mV 125
